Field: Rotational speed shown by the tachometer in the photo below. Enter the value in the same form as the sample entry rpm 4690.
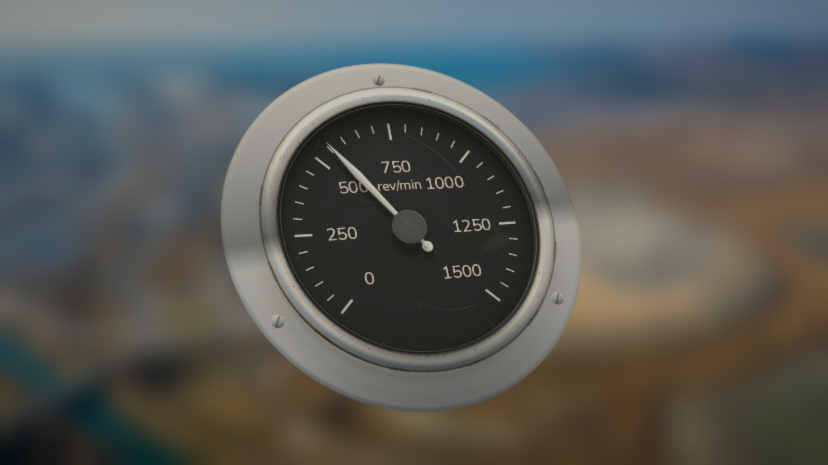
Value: rpm 550
